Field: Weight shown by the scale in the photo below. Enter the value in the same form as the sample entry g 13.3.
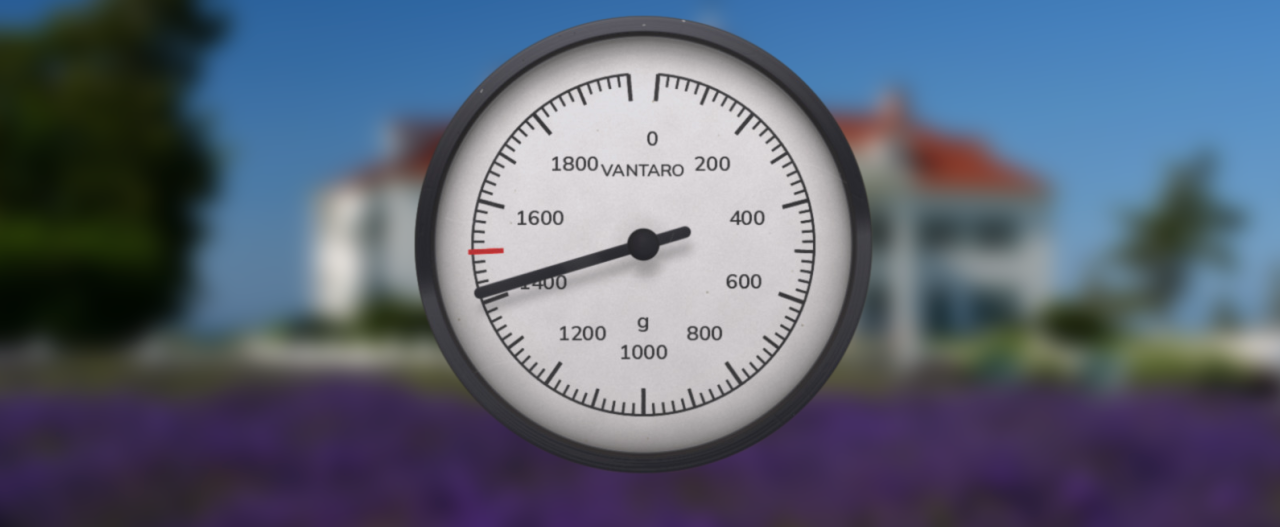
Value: g 1420
